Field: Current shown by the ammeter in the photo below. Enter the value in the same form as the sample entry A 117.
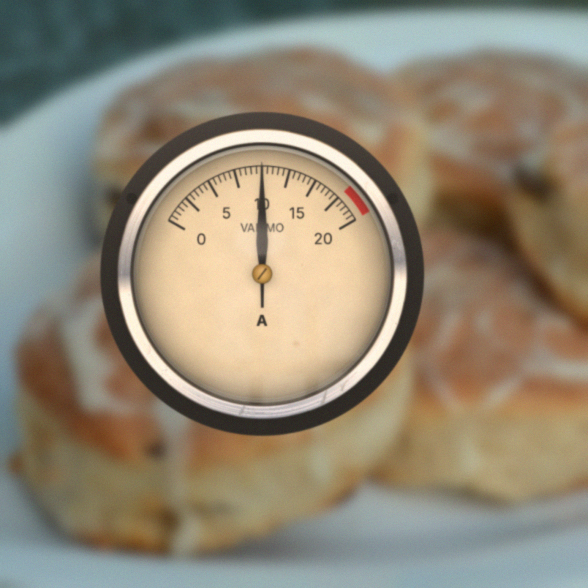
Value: A 10
